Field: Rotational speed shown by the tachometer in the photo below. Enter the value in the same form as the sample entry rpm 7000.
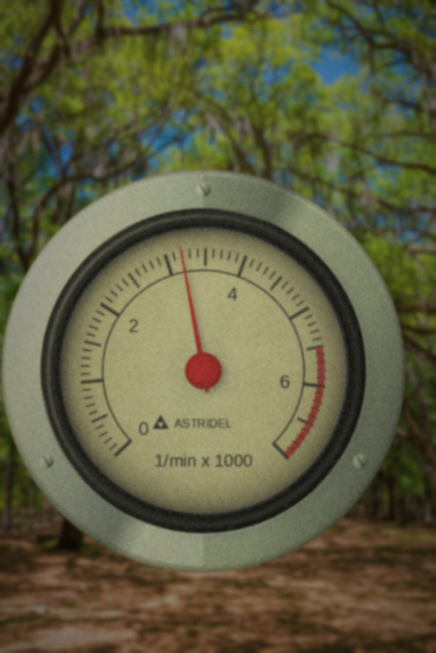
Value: rpm 3200
